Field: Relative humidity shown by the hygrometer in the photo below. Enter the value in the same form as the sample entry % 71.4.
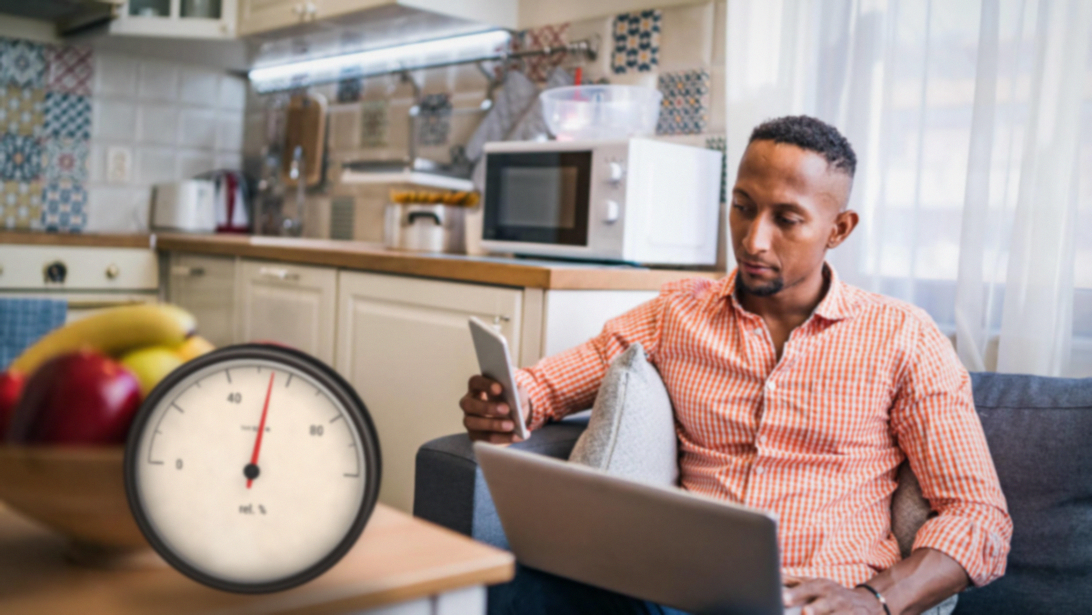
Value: % 55
